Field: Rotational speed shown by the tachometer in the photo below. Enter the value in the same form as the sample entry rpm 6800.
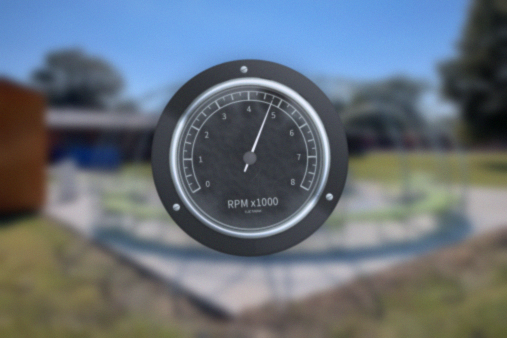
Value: rpm 4750
